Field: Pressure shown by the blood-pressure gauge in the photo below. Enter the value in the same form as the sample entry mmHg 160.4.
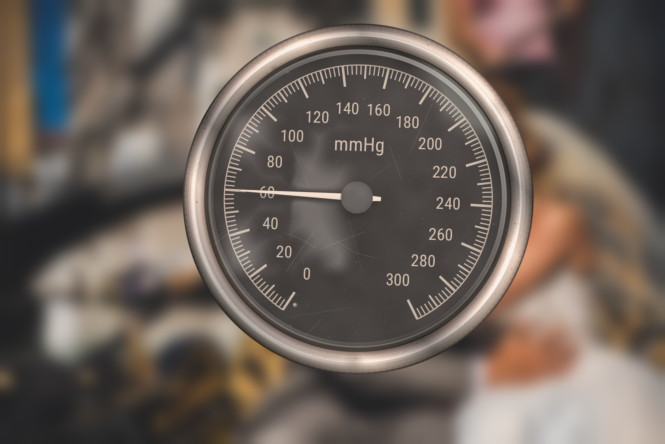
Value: mmHg 60
